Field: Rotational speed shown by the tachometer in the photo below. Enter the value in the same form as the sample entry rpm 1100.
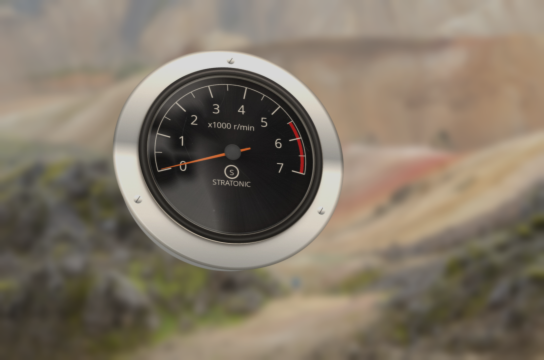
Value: rpm 0
